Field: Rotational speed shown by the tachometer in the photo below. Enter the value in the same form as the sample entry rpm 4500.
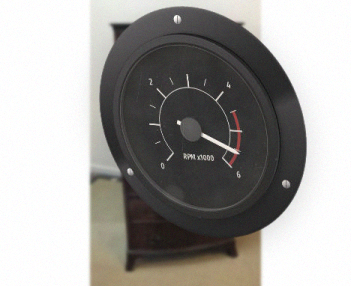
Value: rpm 5500
